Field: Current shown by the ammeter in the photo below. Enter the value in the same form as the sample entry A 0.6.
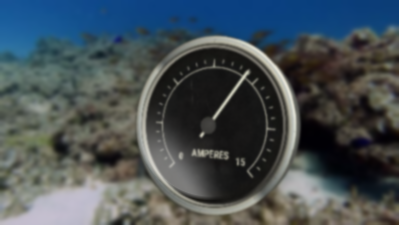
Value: A 9.5
